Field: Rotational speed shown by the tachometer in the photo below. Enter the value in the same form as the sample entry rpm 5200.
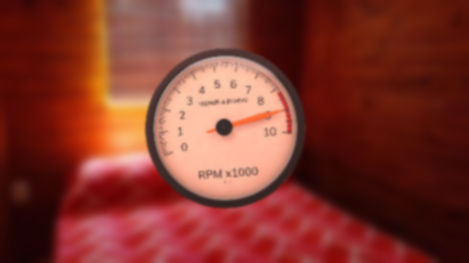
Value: rpm 9000
